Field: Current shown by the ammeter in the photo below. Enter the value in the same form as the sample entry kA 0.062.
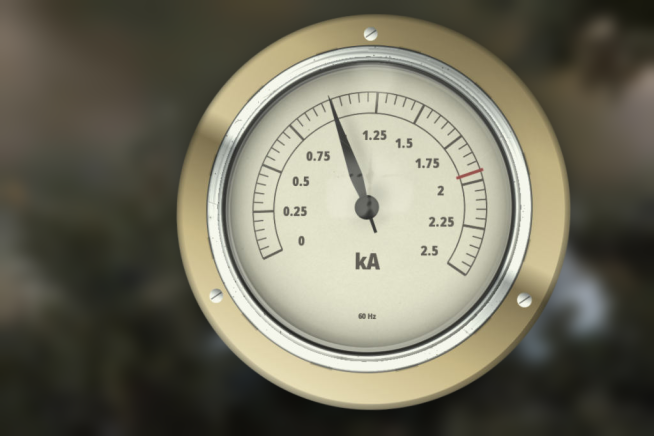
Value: kA 1
